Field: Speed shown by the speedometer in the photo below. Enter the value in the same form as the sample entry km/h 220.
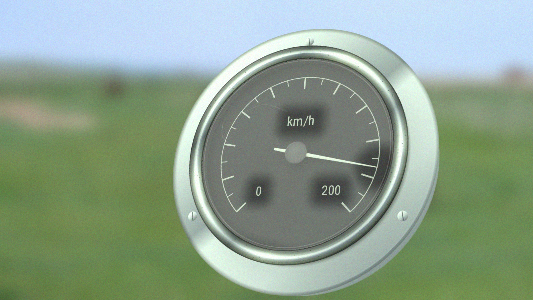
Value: km/h 175
